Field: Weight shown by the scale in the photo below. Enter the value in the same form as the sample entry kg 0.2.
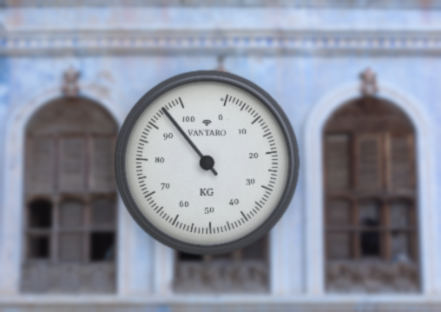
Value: kg 95
